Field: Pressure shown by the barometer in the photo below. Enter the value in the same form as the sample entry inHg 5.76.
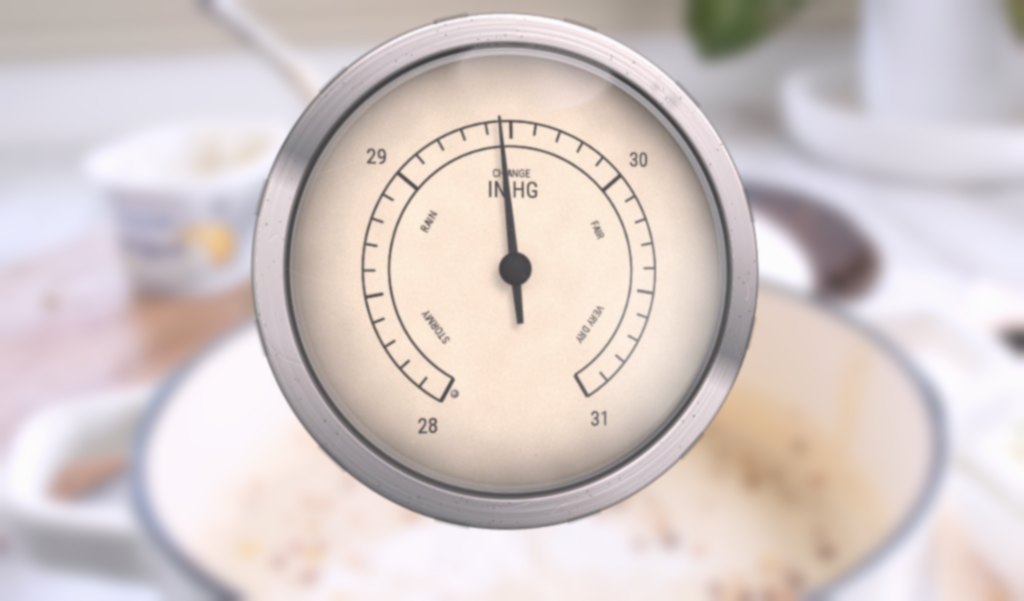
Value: inHg 29.45
